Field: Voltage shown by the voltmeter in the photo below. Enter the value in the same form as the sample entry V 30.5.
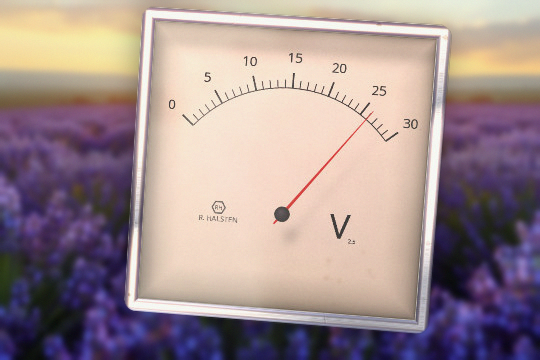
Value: V 26
